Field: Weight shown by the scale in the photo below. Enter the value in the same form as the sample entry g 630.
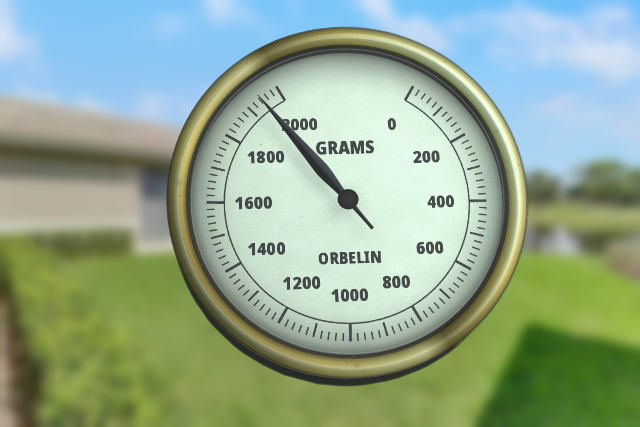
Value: g 1940
